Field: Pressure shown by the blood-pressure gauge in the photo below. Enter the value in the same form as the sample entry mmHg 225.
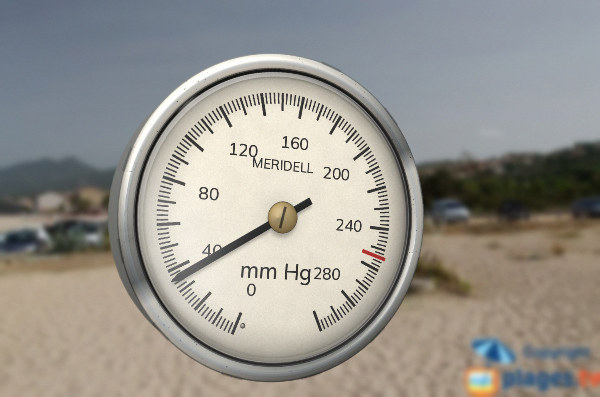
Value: mmHg 36
